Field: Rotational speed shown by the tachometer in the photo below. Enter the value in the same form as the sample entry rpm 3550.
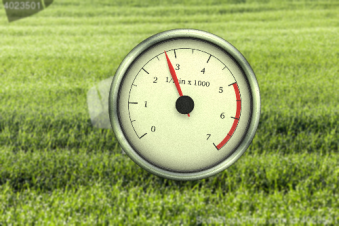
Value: rpm 2750
